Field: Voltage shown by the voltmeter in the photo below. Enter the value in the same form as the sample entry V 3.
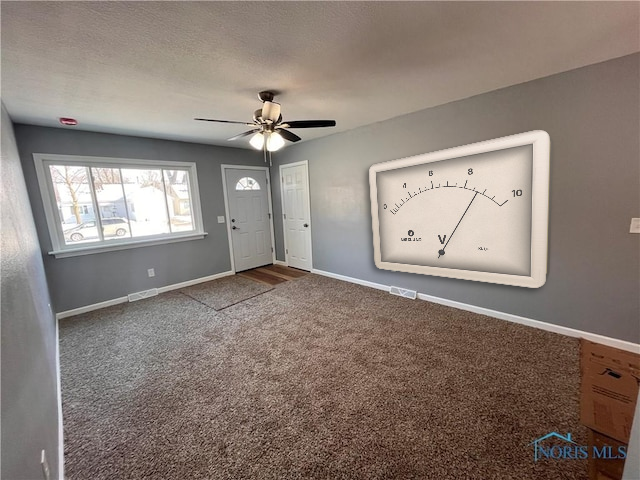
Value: V 8.75
